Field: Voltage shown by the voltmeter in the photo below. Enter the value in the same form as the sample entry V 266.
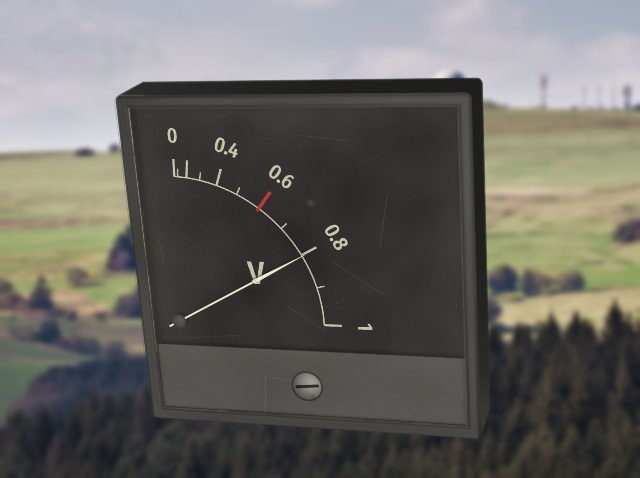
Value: V 0.8
